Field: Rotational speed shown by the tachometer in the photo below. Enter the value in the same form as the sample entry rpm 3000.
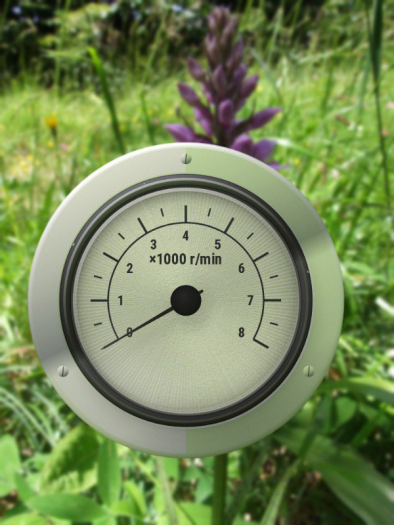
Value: rpm 0
